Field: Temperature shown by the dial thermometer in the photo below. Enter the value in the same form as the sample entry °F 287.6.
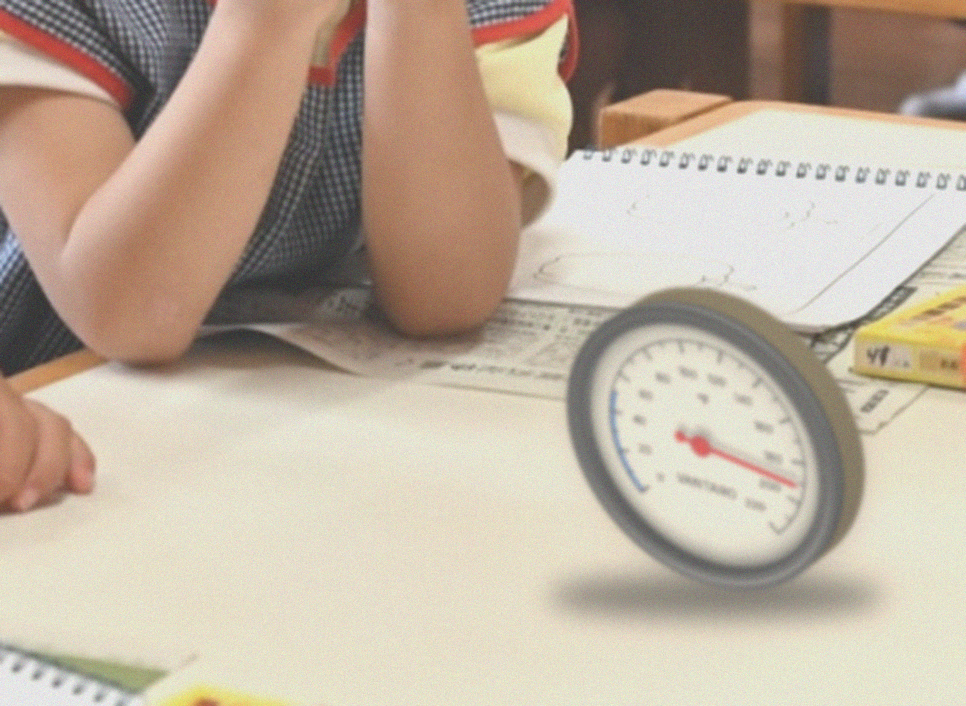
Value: °F 190
